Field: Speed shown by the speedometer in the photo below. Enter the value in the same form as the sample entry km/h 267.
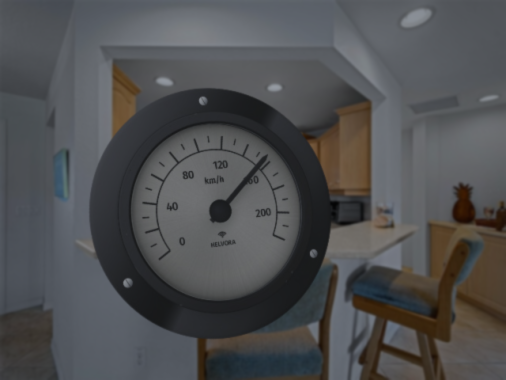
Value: km/h 155
